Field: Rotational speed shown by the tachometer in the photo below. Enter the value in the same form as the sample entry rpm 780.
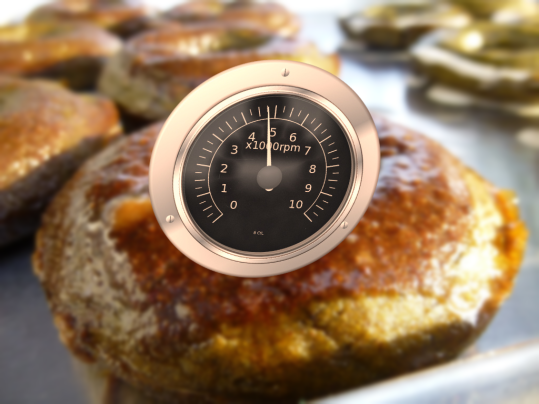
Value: rpm 4750
